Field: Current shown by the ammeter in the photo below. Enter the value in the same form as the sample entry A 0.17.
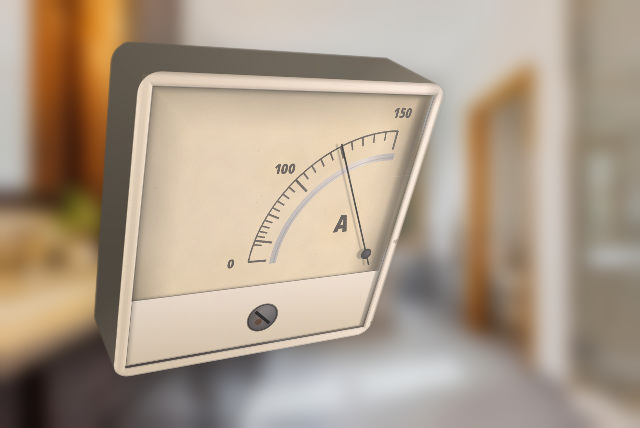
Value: A 125
